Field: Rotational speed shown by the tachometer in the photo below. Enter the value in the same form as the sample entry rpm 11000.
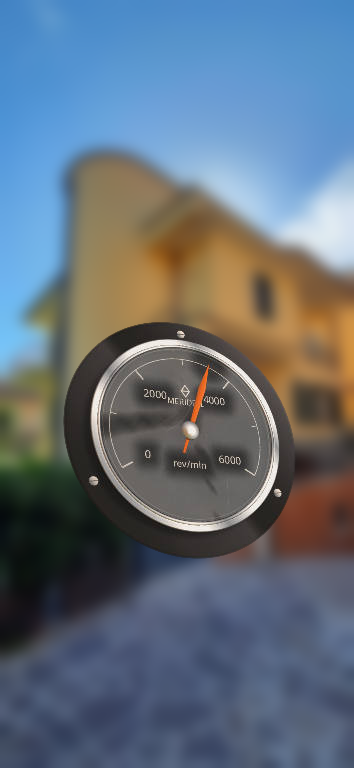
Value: rpm 3500
